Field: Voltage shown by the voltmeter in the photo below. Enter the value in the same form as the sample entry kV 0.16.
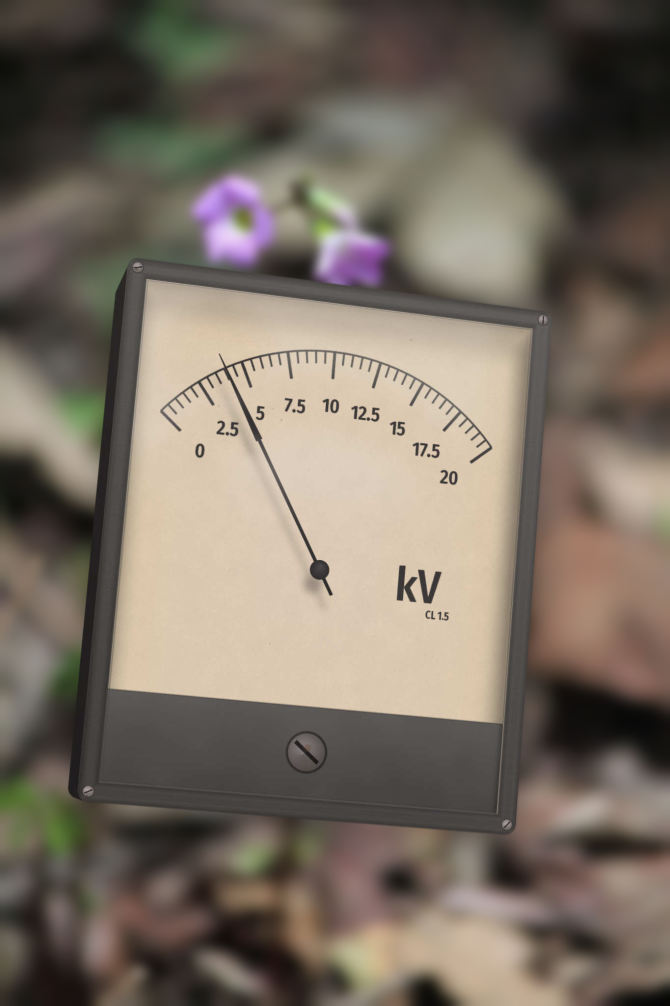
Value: kV 4
